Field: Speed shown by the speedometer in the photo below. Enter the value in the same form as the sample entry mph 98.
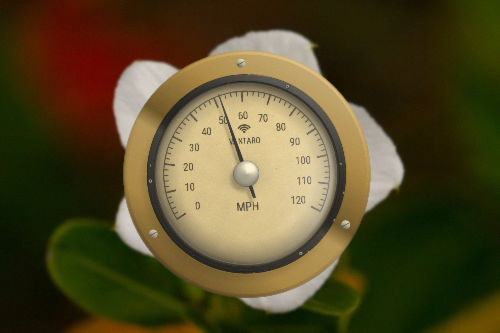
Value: mph 52
